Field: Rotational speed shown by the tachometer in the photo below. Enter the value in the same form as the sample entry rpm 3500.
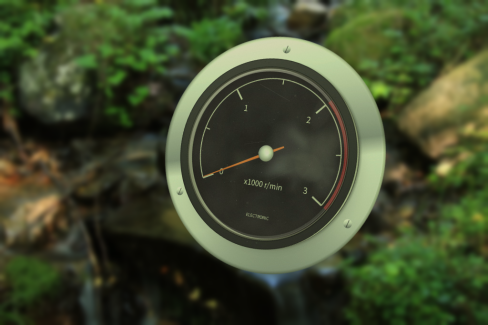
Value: rpm 0
